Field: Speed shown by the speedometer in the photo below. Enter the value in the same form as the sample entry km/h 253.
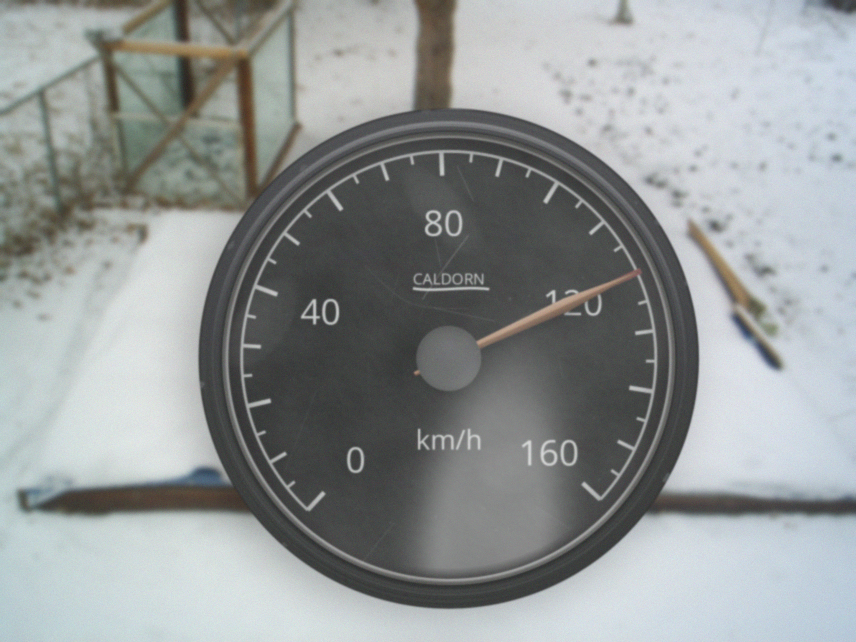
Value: km/h 120
